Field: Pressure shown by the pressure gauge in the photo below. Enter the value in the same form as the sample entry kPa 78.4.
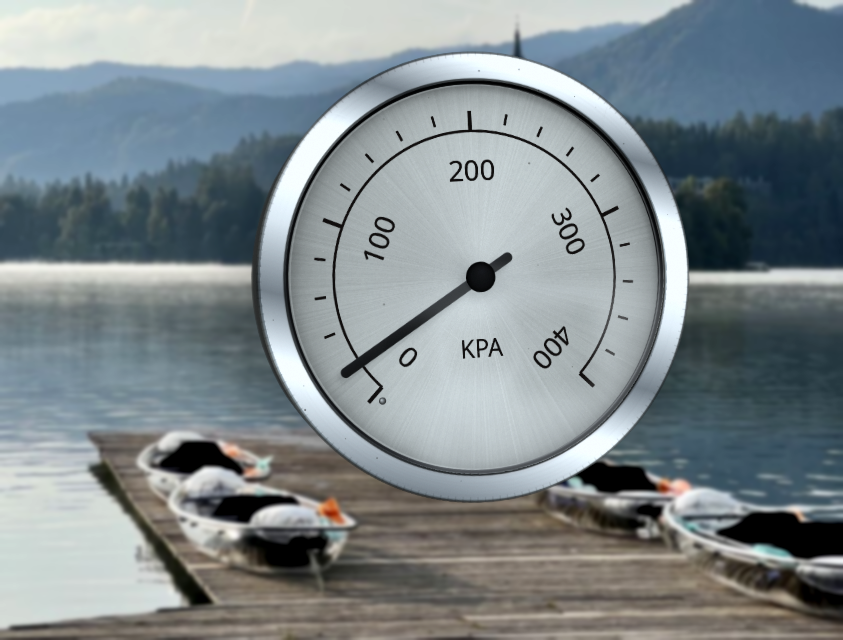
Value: kPa 20
